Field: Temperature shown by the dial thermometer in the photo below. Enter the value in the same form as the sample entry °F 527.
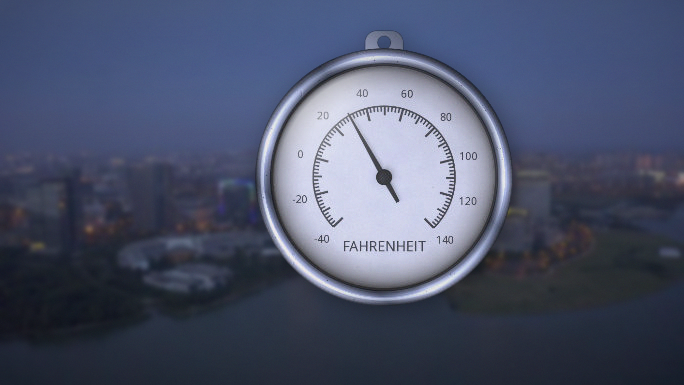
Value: °F 30
